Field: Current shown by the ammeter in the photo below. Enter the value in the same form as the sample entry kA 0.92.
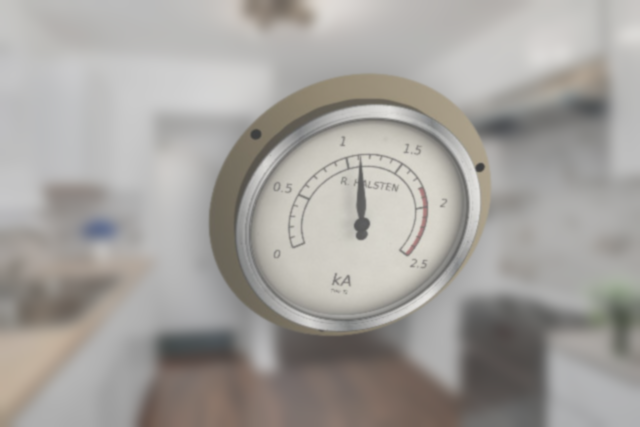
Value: kA 1.1
